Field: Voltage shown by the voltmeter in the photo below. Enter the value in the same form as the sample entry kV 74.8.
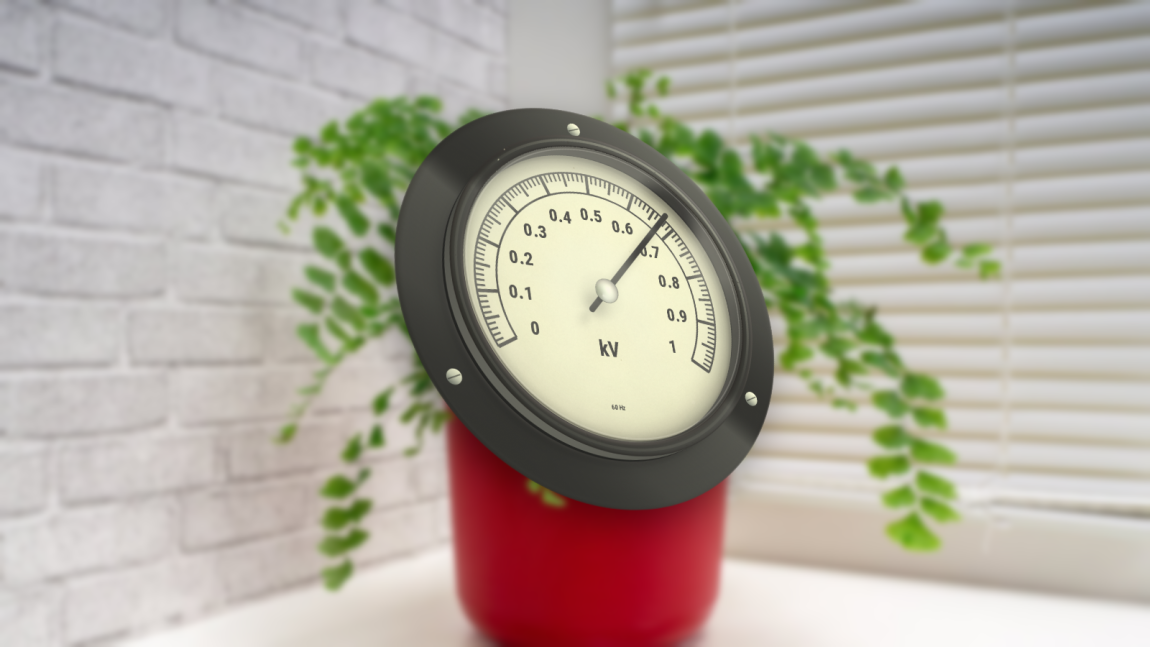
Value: kV 0.67
